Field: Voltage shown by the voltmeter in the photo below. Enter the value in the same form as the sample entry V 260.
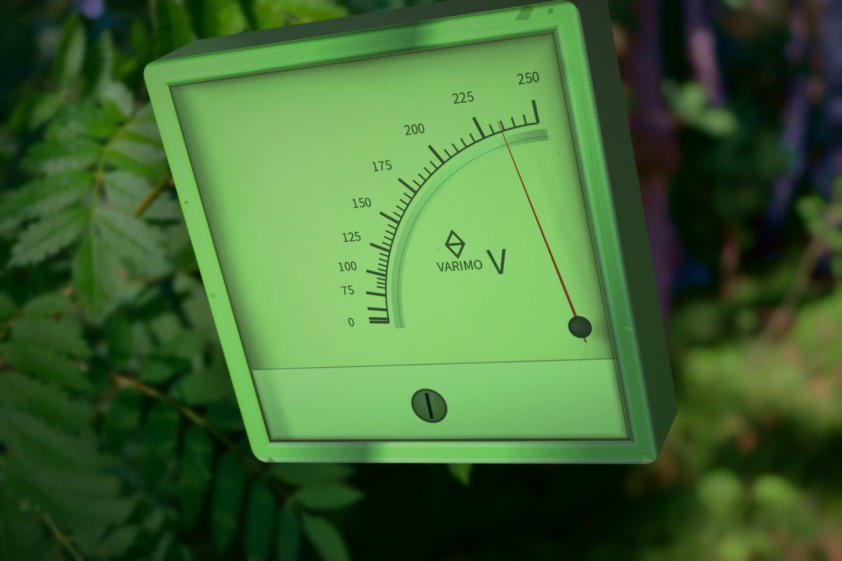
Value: V 235
